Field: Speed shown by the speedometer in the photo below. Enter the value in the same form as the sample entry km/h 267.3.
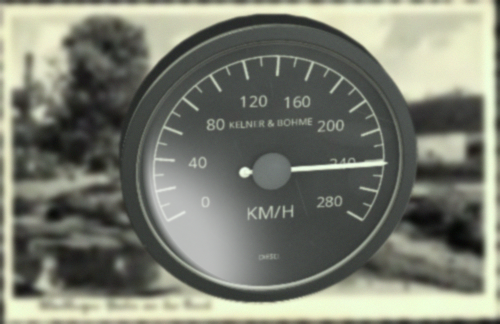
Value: km/h 240
